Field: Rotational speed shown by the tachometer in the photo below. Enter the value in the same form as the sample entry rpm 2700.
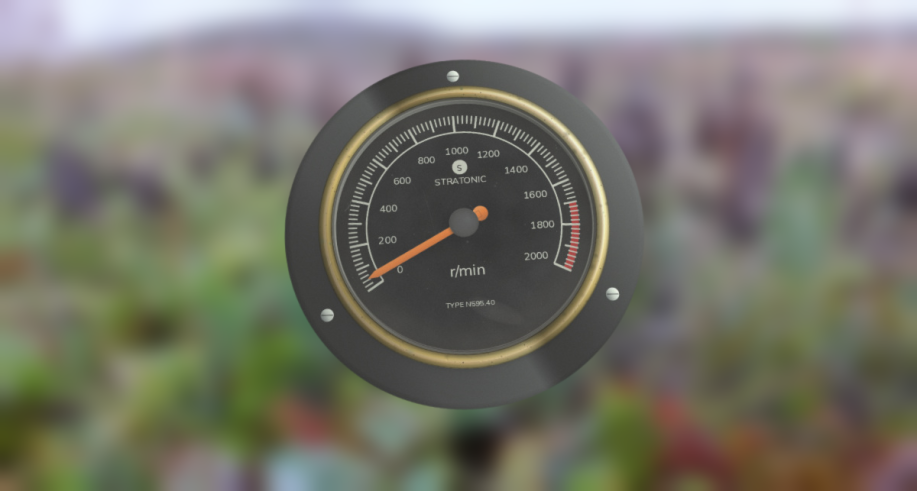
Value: rpm 40
